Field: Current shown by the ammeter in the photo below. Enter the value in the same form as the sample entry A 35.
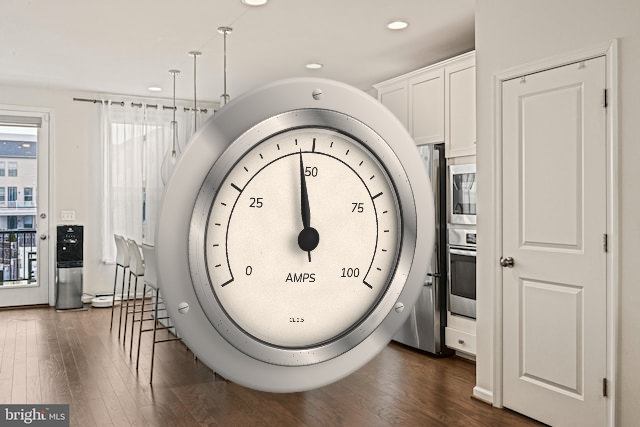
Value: A 45
